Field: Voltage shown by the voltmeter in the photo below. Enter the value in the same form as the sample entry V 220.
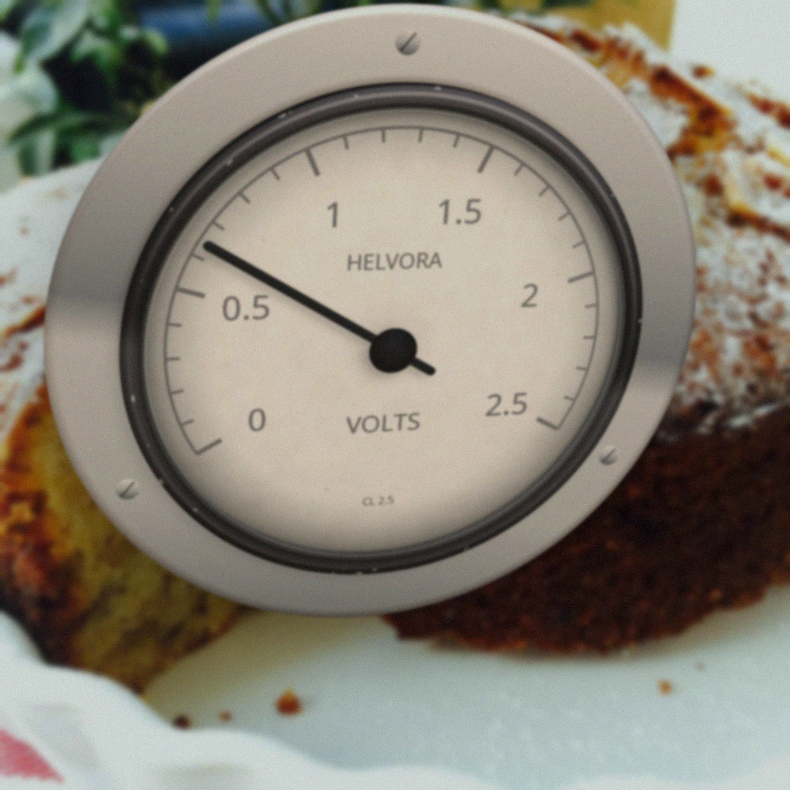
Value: V 0.65
